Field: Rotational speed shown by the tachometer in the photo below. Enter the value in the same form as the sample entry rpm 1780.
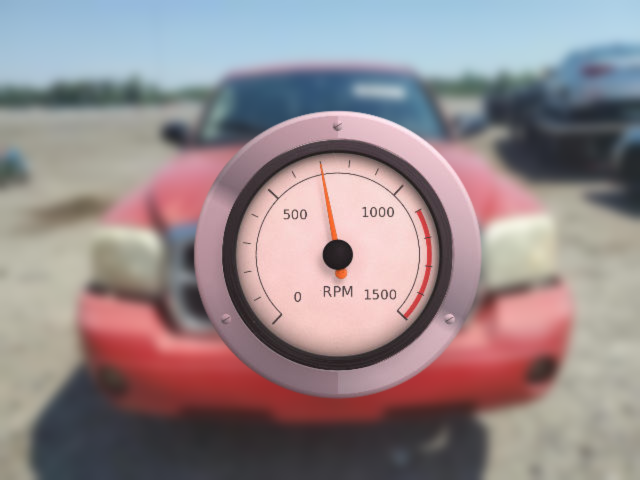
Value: rpm 700
